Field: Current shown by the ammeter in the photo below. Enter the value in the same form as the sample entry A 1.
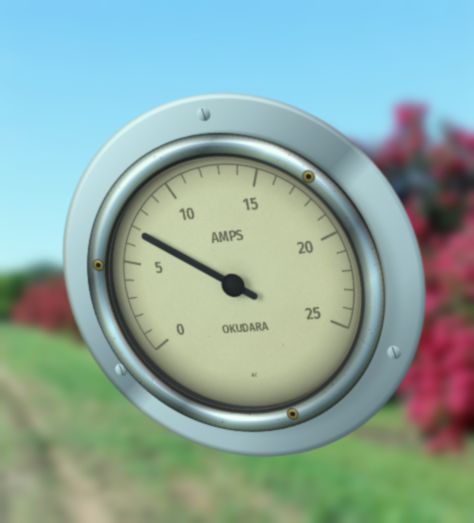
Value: A 7
